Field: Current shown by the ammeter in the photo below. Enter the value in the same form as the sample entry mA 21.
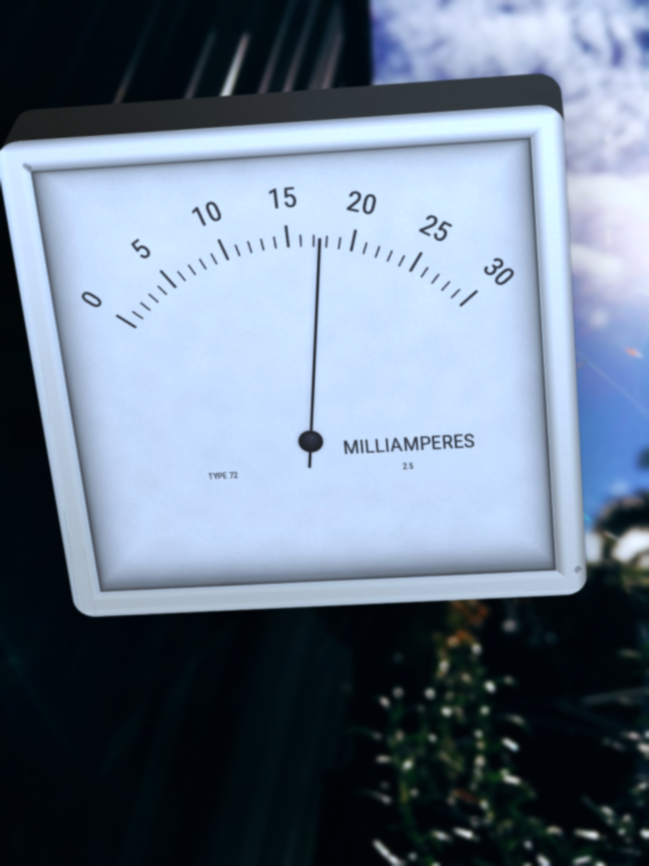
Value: mA 17.5
